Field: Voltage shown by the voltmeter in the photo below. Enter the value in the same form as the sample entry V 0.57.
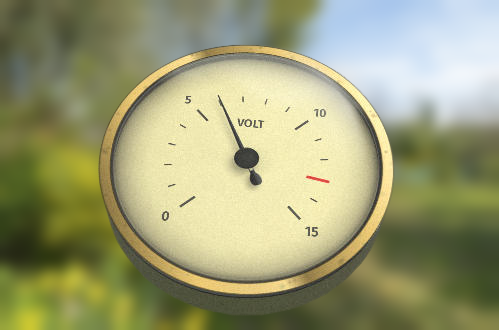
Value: V 6
